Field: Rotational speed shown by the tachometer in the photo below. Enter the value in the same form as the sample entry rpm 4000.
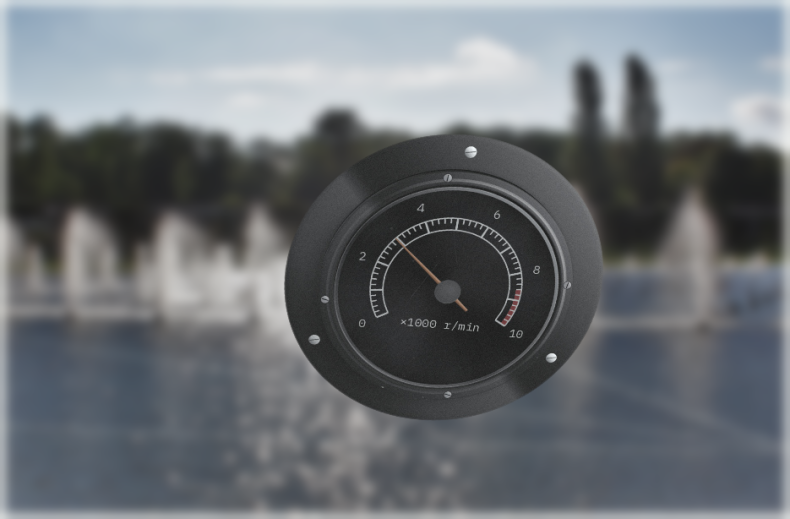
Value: rpm 3000
